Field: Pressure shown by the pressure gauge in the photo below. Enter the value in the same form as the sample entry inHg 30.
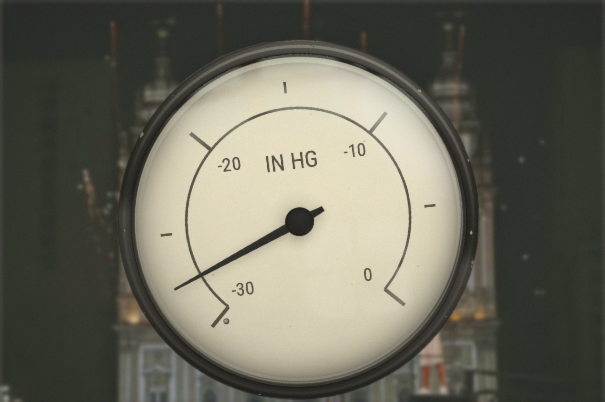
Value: inHg -27.5
